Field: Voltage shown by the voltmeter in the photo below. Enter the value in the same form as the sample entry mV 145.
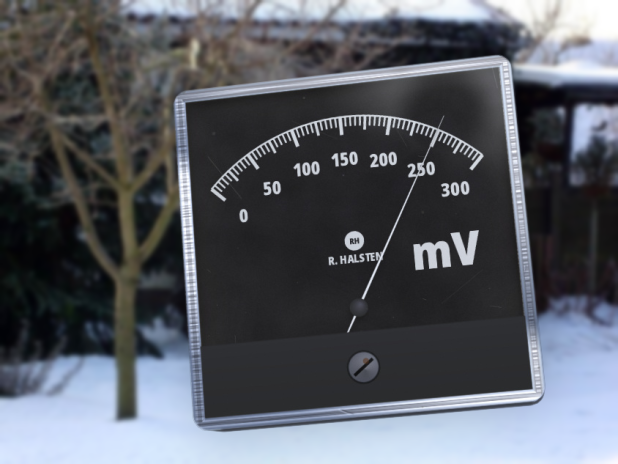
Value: mV 250
